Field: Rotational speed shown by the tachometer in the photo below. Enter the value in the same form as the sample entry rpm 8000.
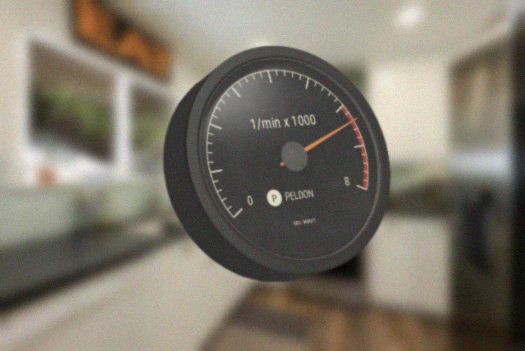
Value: rpm 6400
